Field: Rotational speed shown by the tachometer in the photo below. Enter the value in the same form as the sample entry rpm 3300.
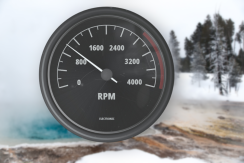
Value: rpm 1000
